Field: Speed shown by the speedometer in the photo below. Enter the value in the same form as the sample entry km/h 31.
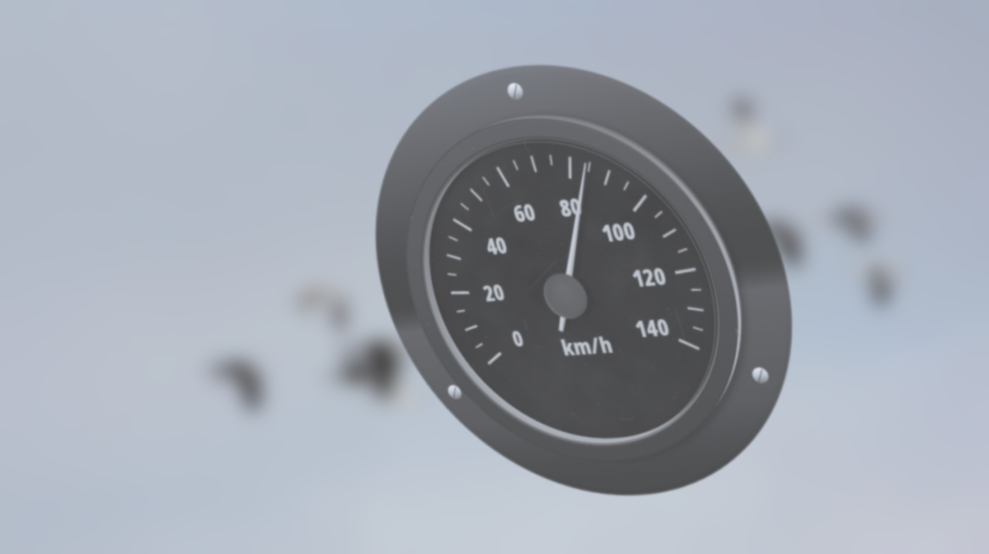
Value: km/h 85
